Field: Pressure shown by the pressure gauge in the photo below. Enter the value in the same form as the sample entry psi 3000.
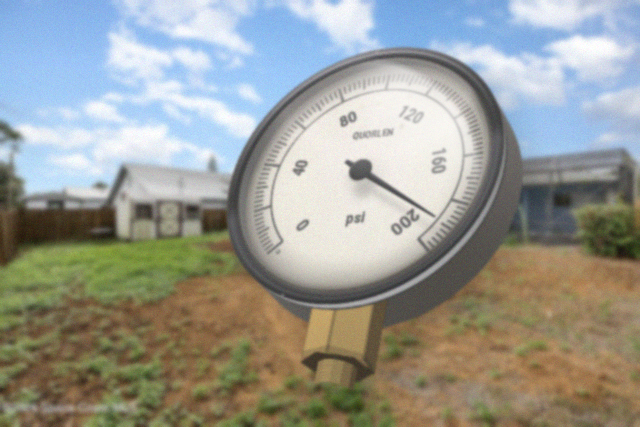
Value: psi 190
